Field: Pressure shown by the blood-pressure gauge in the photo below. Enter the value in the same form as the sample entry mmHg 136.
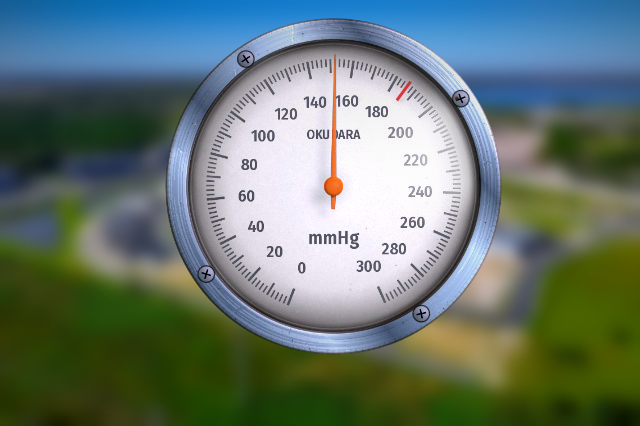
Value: mmHg 152
